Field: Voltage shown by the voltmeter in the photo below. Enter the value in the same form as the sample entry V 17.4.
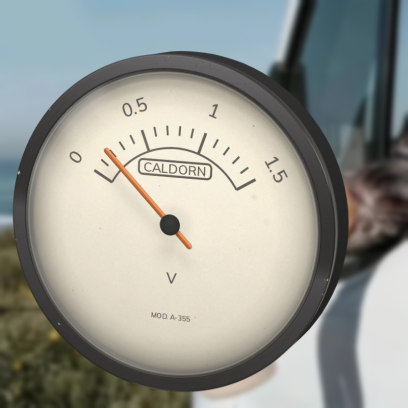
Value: V 0.2
